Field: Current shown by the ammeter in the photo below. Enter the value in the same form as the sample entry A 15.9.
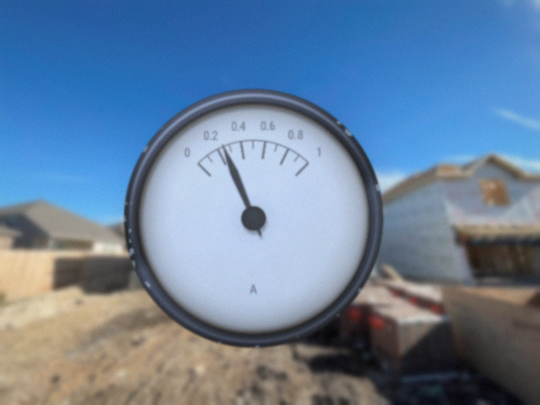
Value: A 0.25
